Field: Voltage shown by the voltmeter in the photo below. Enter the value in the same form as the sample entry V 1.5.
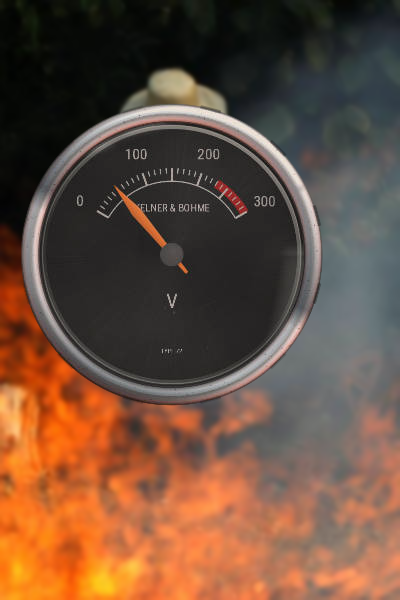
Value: V 50
